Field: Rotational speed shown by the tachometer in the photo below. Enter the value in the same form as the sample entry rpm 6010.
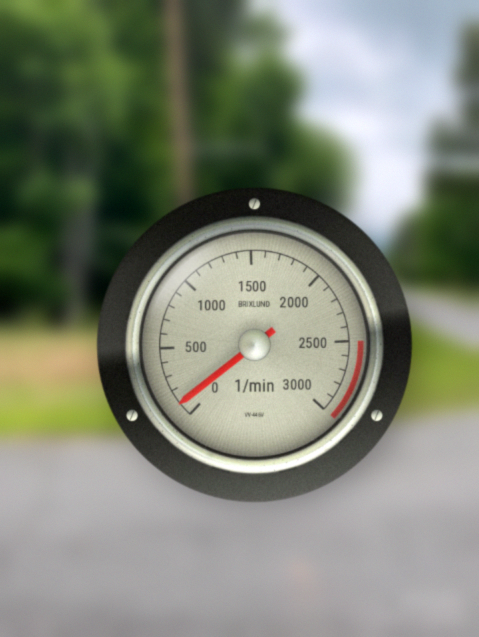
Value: rpm 100
